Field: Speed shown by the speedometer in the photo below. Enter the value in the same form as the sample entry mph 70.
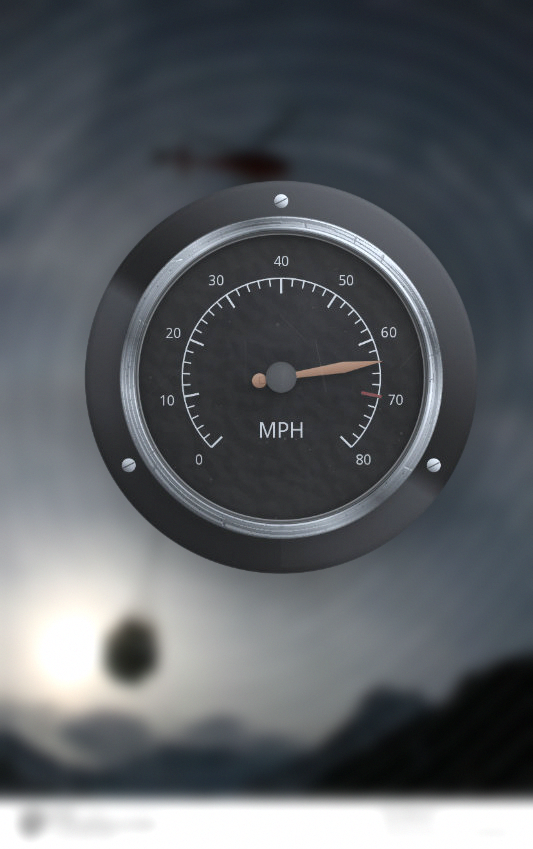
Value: mph 64
